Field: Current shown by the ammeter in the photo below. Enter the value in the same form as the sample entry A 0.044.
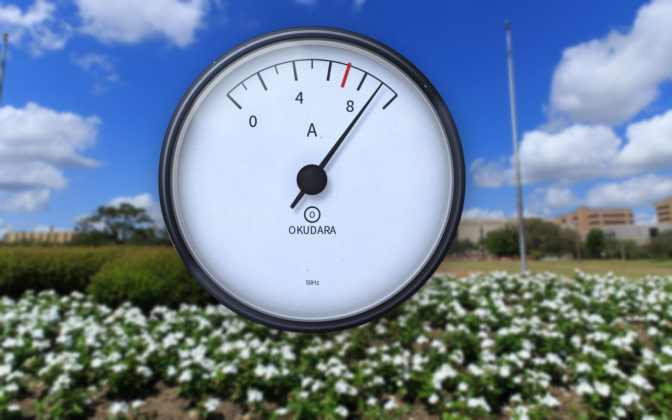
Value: A 9
